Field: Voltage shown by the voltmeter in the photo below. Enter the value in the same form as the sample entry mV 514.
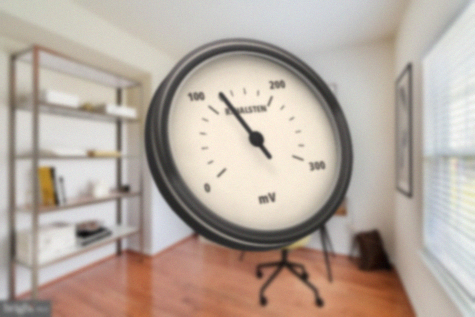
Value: mV 120
